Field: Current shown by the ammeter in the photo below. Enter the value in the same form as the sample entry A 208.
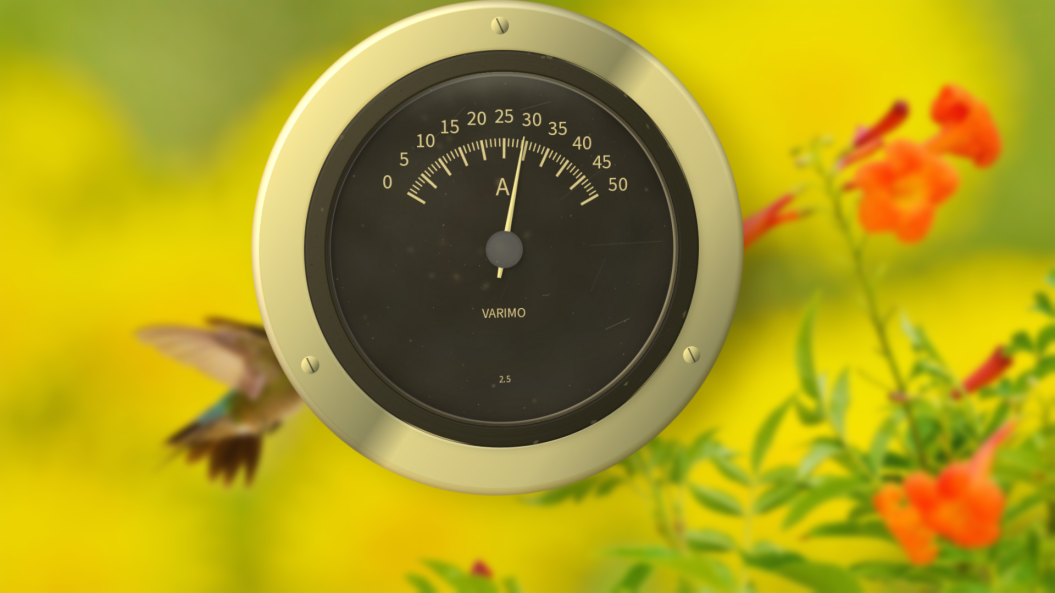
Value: A 29
